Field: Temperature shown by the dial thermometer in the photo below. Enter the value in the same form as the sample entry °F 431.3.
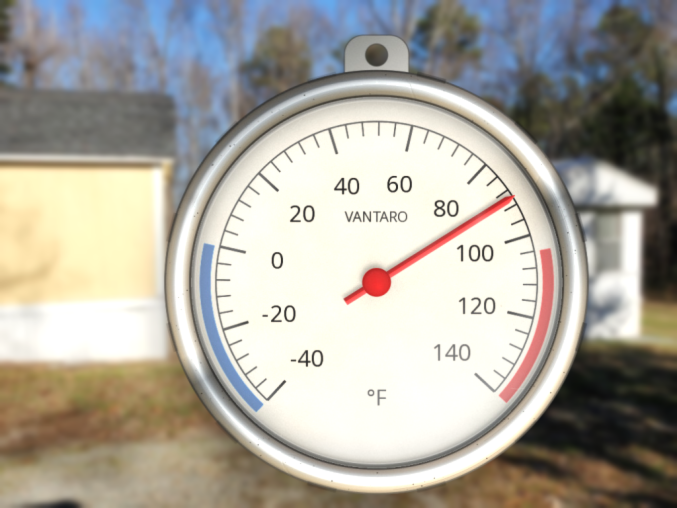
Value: °F 90
